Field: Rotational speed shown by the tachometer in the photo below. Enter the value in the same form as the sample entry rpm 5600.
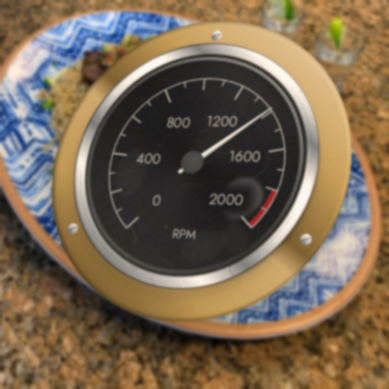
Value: rpm 1400
